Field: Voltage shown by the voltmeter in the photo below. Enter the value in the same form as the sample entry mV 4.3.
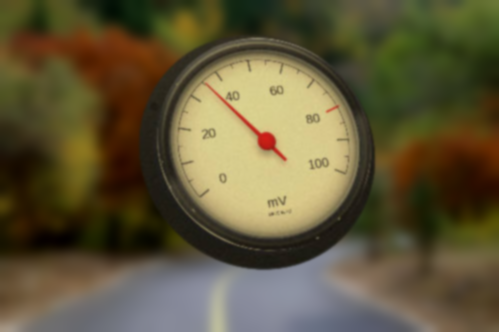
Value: mV 35
